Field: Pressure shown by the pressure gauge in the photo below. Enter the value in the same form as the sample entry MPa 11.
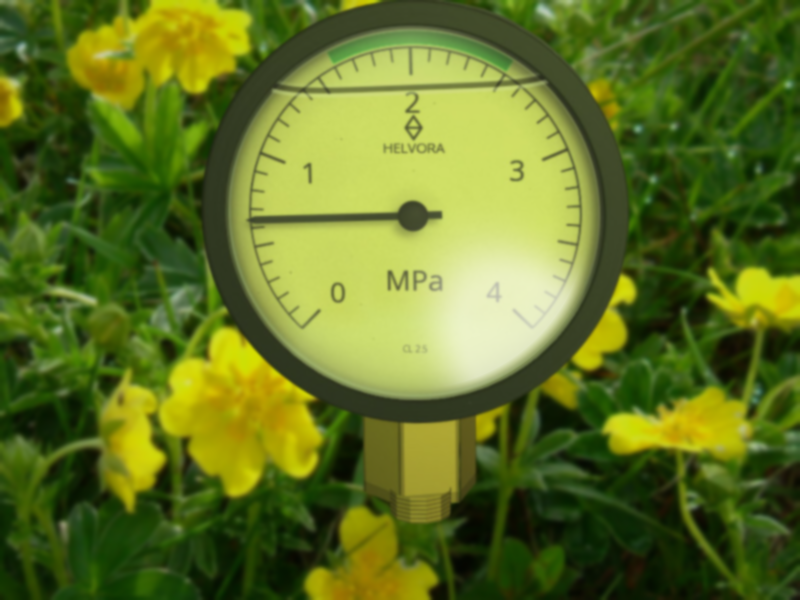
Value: MPa 0.65
